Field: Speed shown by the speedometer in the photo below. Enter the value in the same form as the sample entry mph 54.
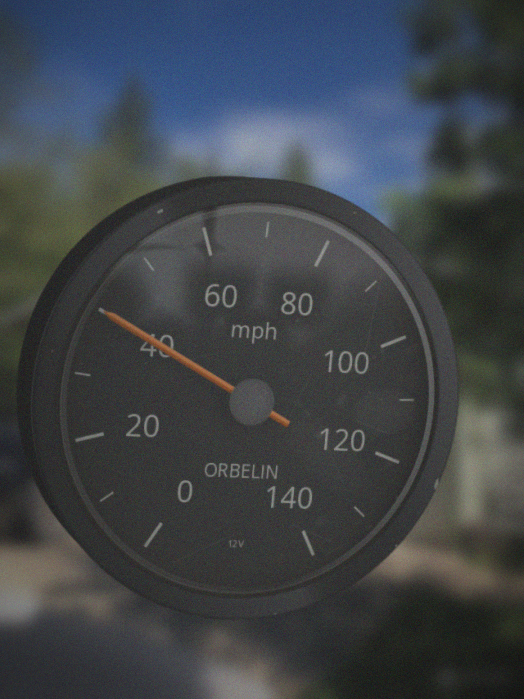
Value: mph 40
